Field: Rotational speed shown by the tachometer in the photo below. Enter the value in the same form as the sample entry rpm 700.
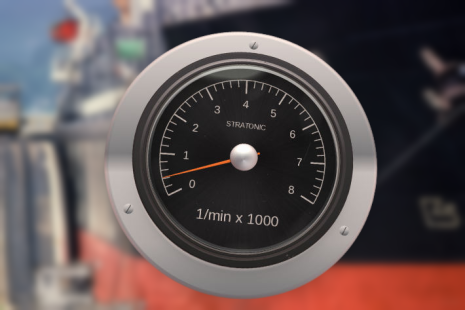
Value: rpm 400
